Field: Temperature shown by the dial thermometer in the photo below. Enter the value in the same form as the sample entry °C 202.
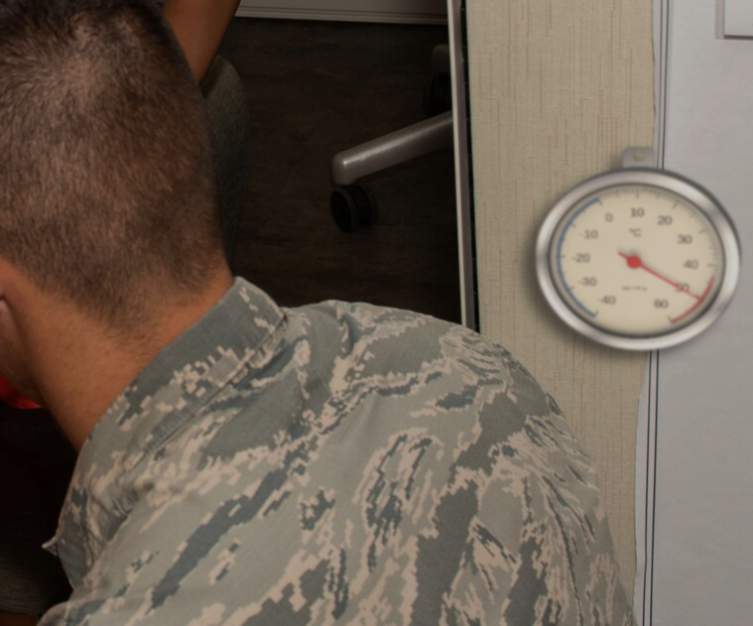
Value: °C 50
